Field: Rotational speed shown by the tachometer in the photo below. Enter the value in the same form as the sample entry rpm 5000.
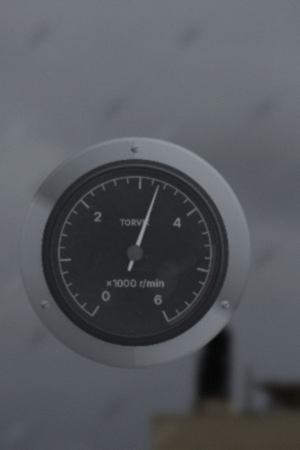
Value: rpm 3300
